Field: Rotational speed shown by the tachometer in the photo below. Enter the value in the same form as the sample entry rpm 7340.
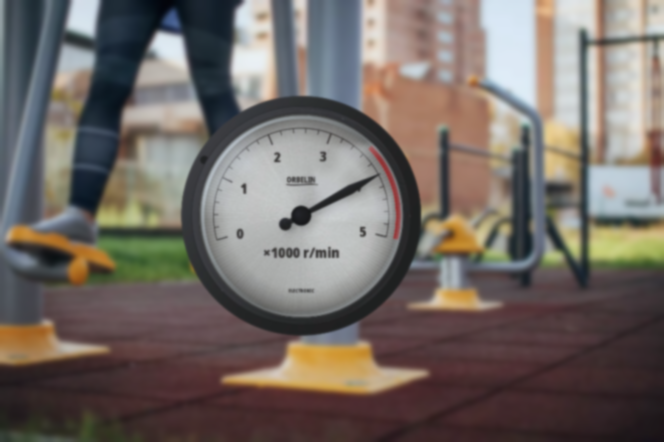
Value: rpm 4000
